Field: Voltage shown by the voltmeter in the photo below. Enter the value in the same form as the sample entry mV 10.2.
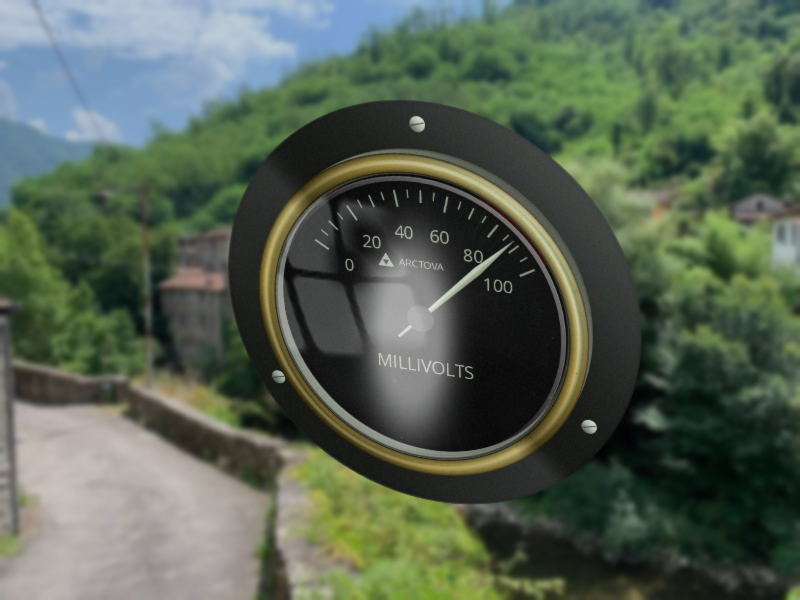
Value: mV 87.5
